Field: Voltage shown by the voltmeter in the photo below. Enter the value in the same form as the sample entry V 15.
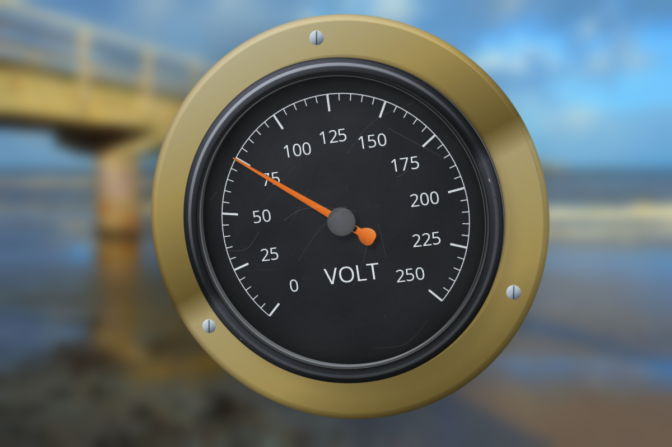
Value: V 75
